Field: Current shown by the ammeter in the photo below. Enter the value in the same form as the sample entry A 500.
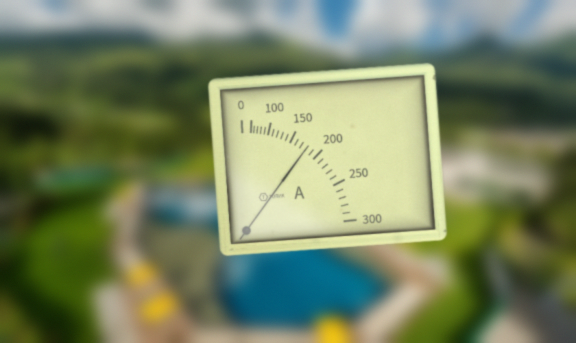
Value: A 180
